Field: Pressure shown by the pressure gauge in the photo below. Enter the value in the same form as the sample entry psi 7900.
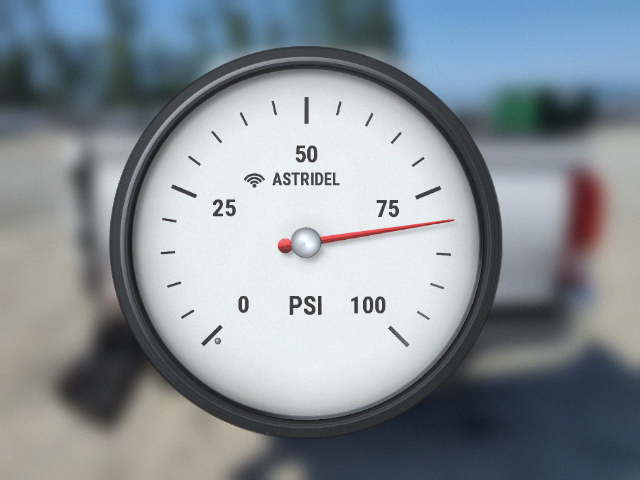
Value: psi 80
